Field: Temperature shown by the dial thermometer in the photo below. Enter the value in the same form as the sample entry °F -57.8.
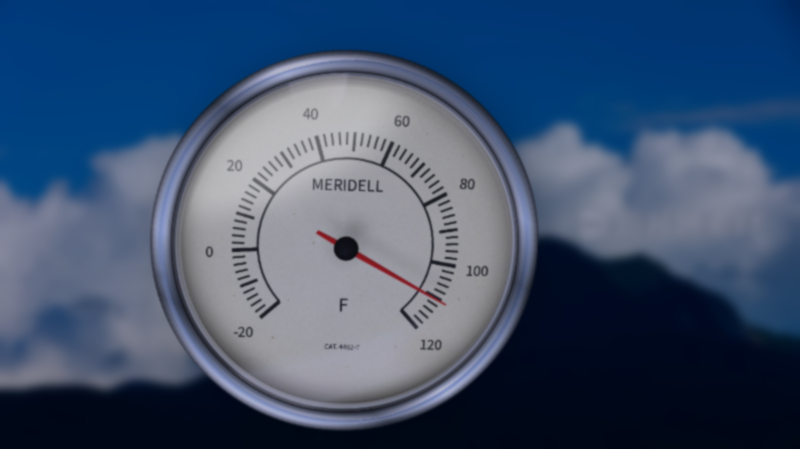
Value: °F 110
